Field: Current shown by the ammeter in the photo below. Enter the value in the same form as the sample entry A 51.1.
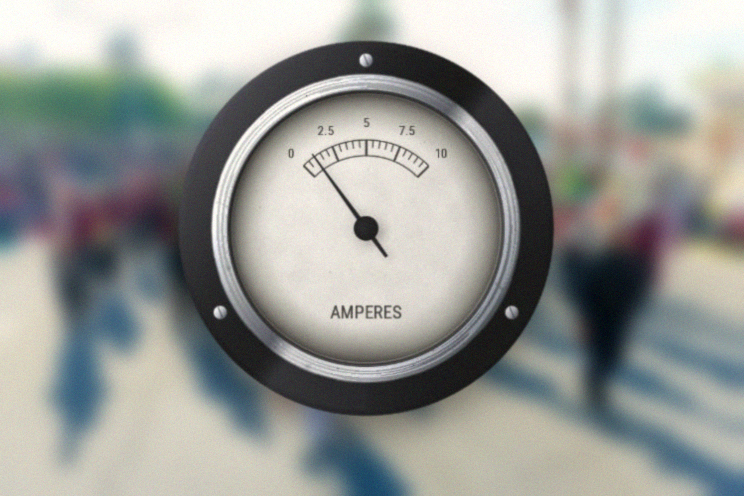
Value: A 1
